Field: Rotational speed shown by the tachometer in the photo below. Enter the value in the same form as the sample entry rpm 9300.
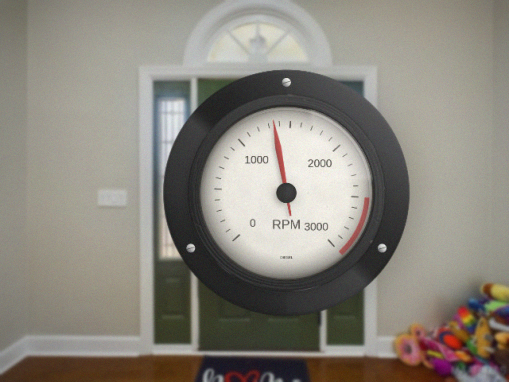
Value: rpm 1350
